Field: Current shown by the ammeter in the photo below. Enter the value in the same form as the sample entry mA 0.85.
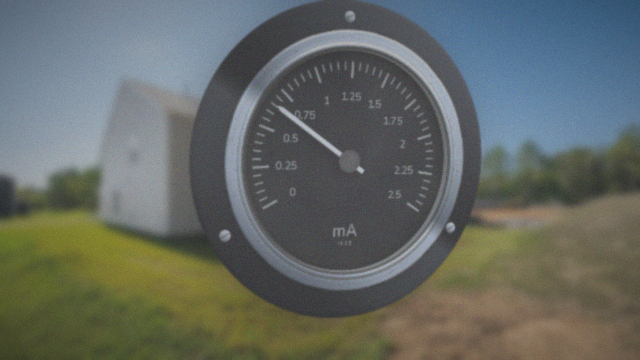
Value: mA 0.65
